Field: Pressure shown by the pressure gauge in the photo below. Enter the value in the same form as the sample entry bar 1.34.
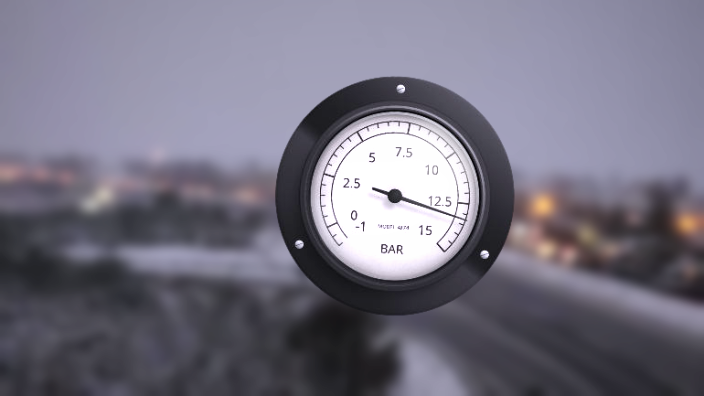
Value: bar 13.25
